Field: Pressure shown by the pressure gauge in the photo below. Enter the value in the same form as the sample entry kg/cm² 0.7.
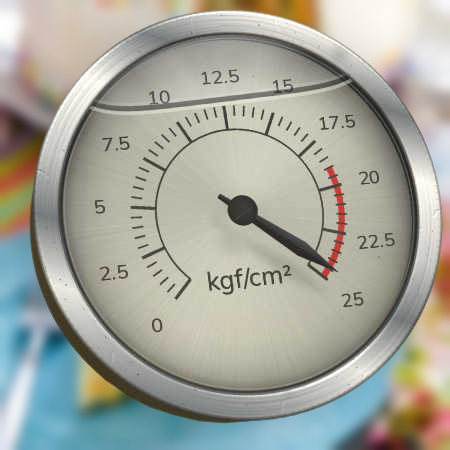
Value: kg/cm² 24.5
